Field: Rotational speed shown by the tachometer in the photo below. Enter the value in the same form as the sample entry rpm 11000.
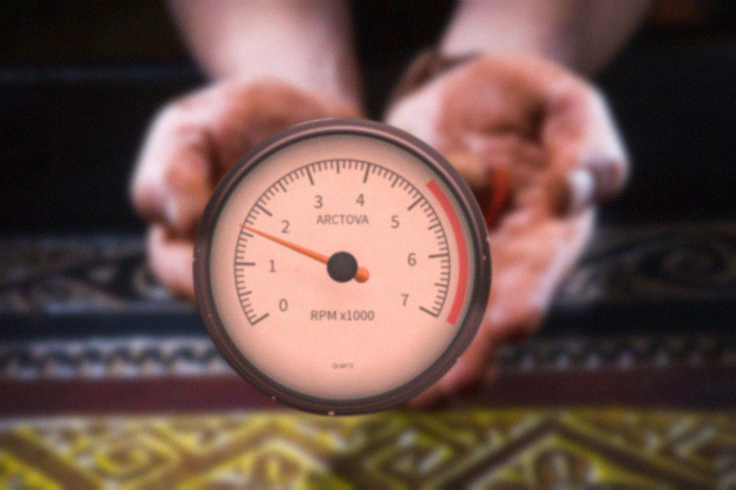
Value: rpm 1600
